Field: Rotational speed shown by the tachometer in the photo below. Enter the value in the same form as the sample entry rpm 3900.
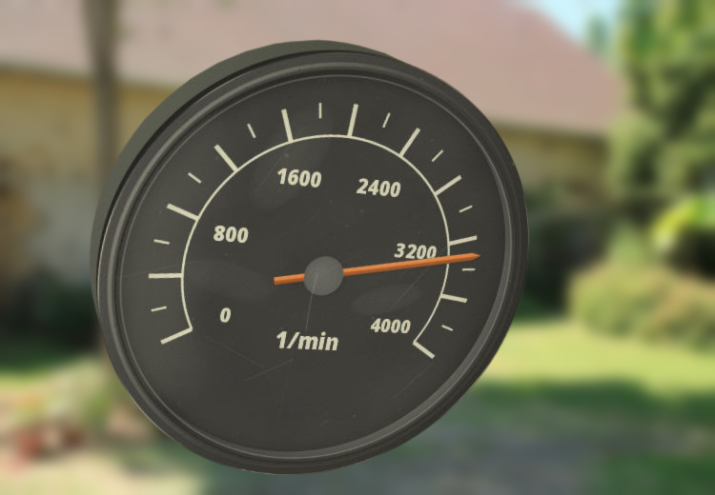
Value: rpm 3300
